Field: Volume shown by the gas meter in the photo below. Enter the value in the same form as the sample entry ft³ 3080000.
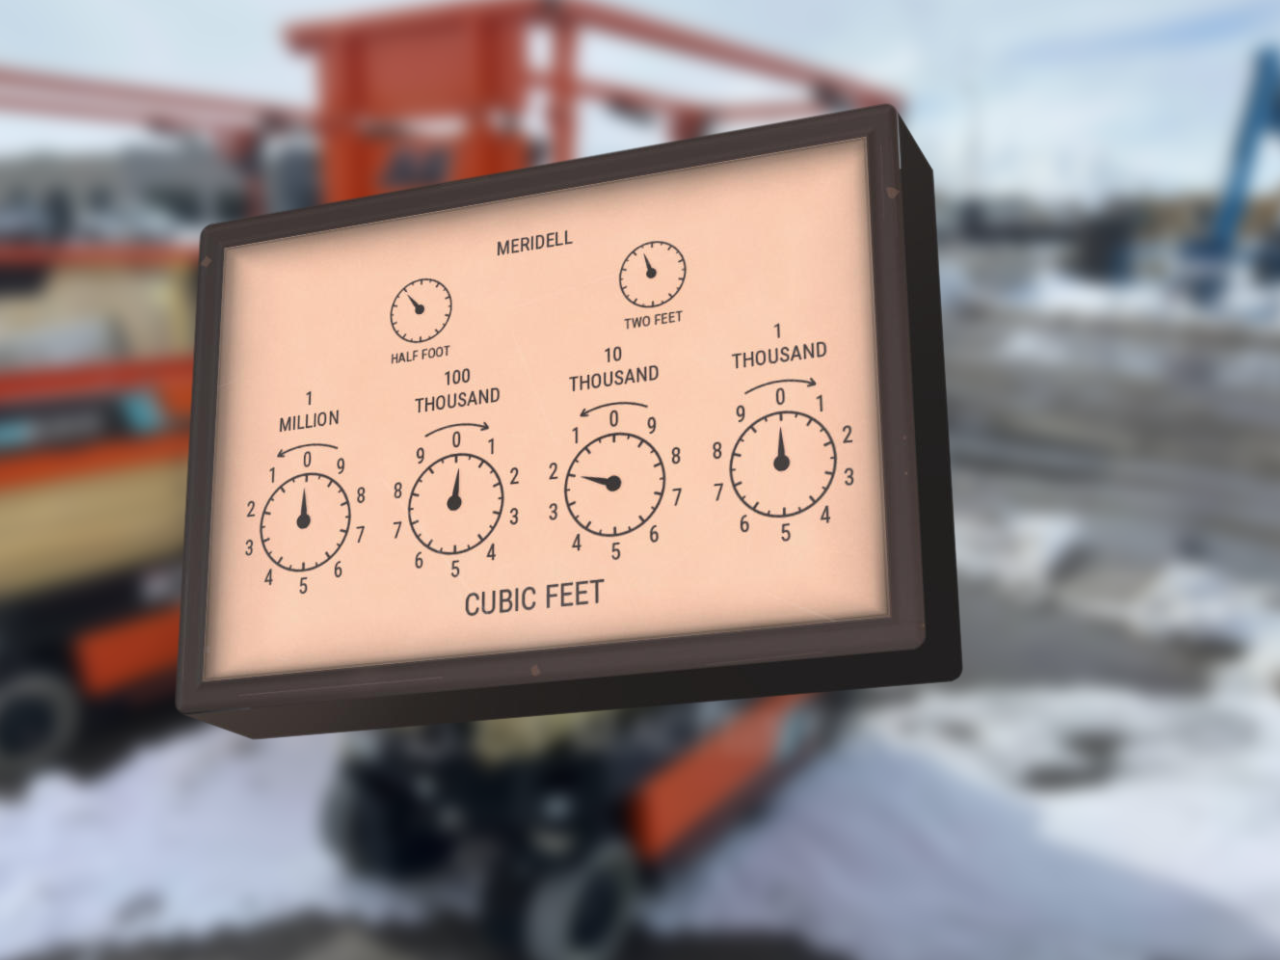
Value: ft³ 2000
